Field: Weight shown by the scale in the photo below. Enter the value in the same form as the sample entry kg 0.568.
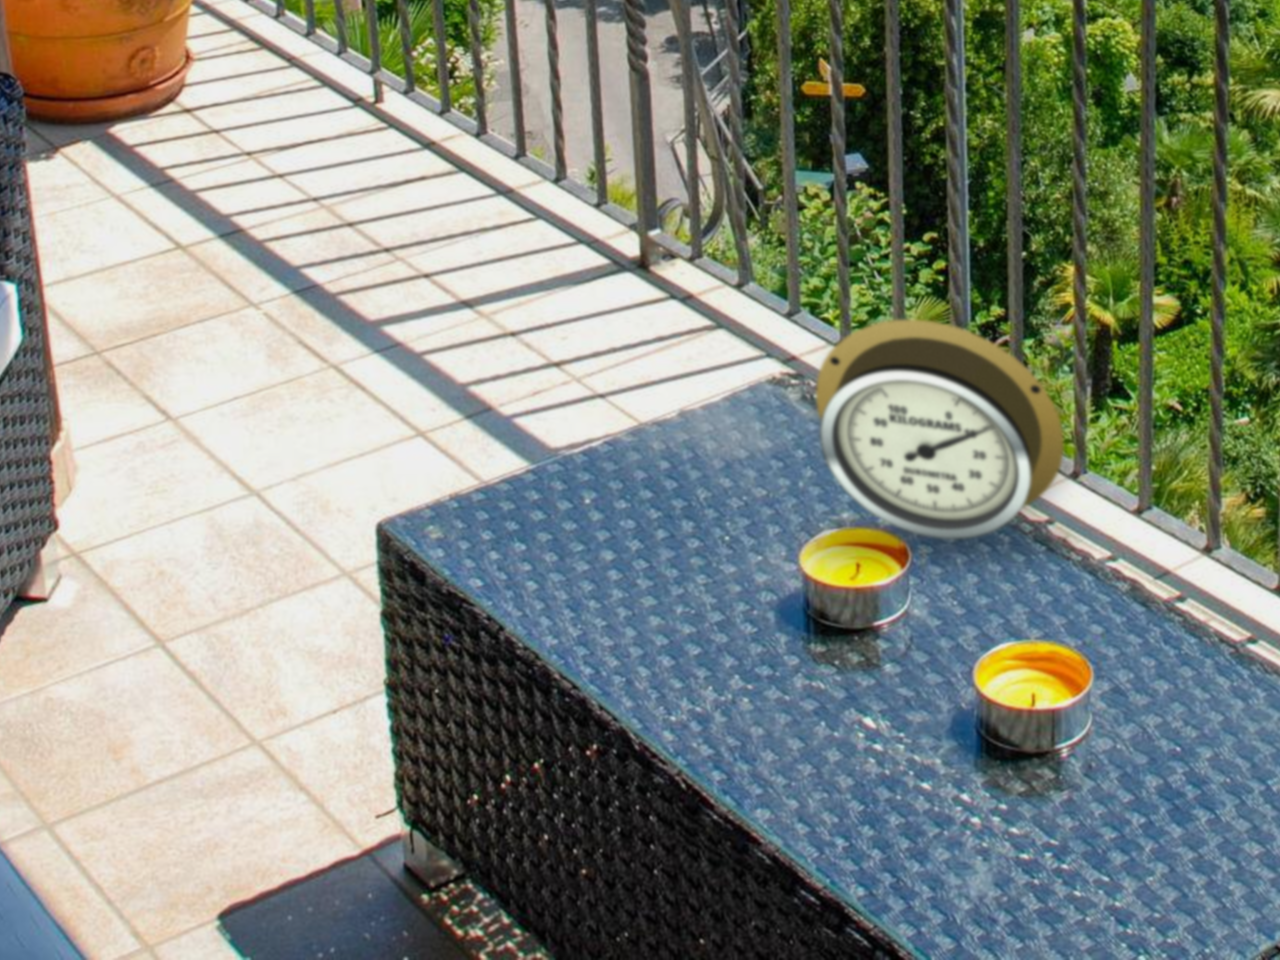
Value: kg 10
